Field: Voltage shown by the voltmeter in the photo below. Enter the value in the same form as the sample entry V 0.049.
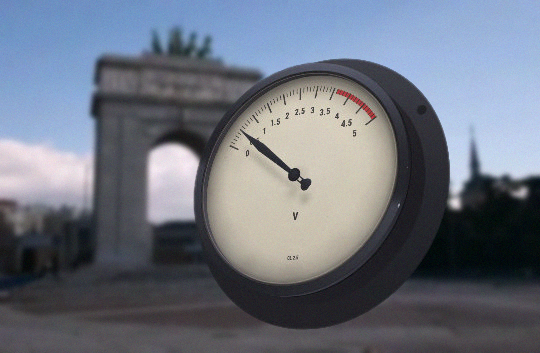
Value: V 0.5
